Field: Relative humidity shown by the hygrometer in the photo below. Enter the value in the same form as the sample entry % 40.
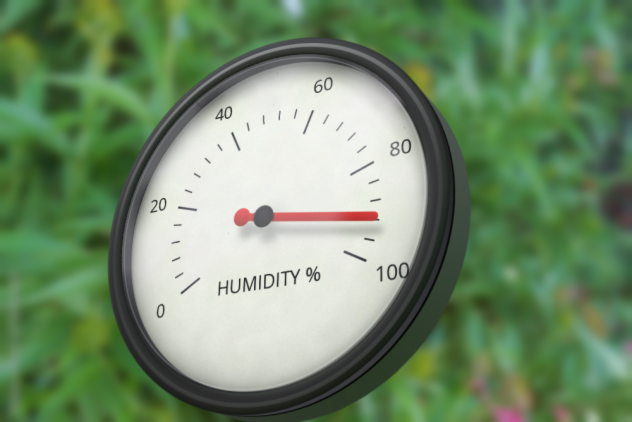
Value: % 92
